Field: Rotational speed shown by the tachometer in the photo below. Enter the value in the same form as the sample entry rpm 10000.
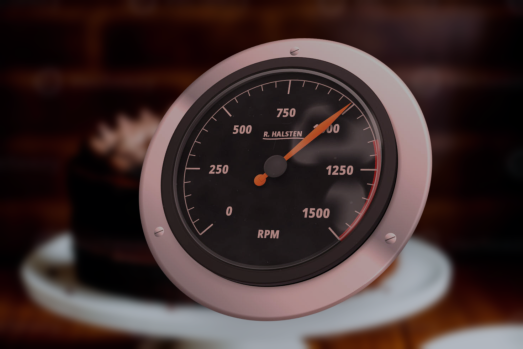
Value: rpm 1000
